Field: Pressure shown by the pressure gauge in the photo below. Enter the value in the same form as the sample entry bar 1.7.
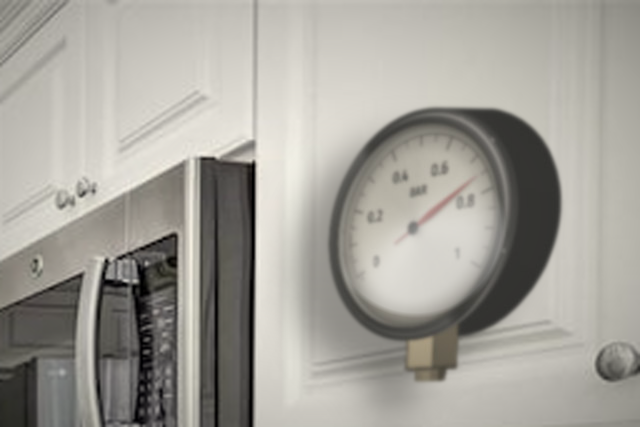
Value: bar 0.75
